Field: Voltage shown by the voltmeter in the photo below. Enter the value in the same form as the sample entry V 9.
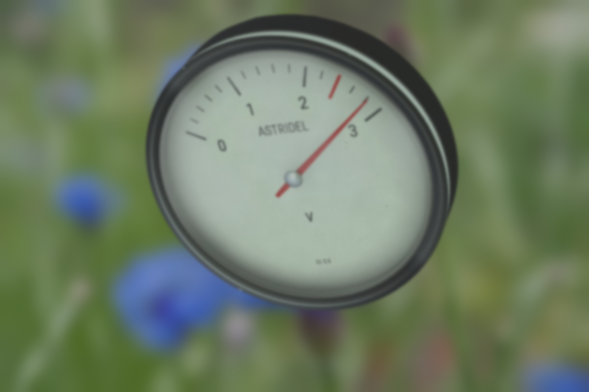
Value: V 2.8
